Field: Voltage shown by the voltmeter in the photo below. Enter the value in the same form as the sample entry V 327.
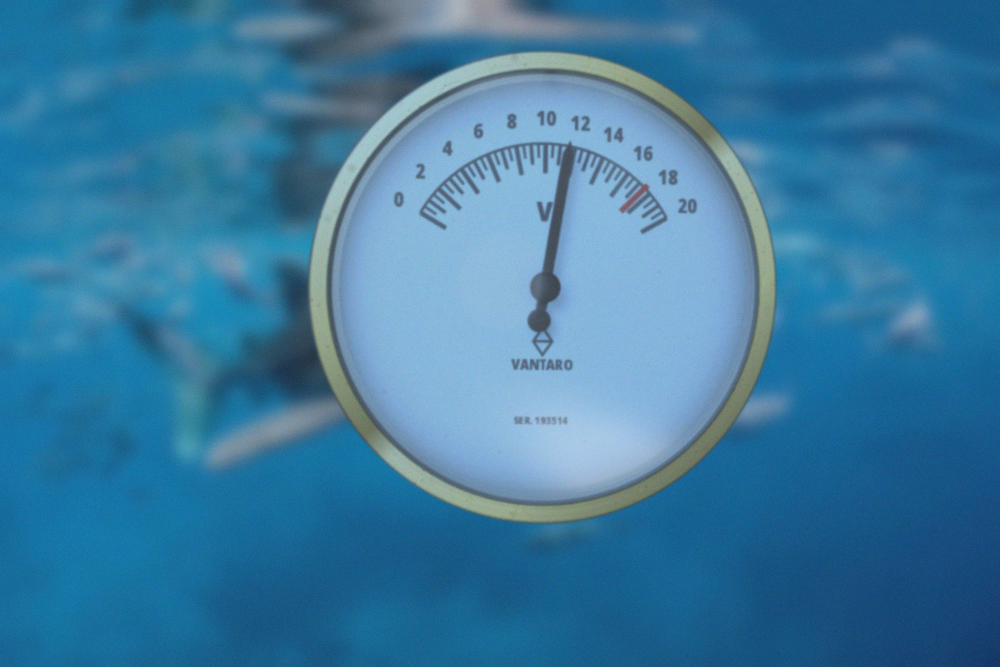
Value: V 11.5
